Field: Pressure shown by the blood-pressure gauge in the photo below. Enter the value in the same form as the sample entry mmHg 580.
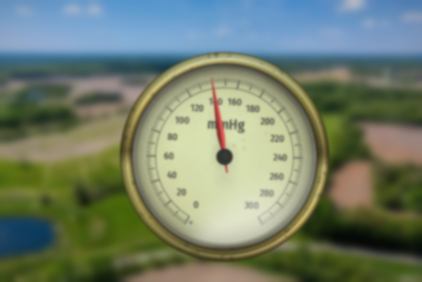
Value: mmHg 140
